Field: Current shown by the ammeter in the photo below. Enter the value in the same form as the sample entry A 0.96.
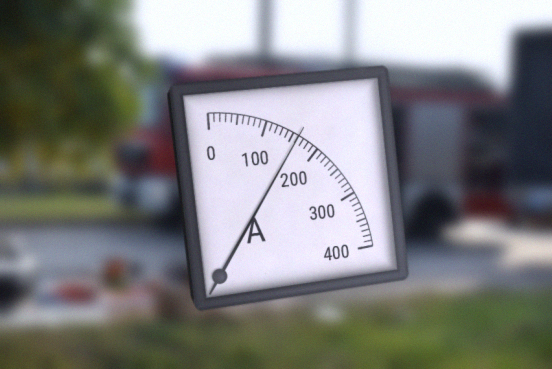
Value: A 160
